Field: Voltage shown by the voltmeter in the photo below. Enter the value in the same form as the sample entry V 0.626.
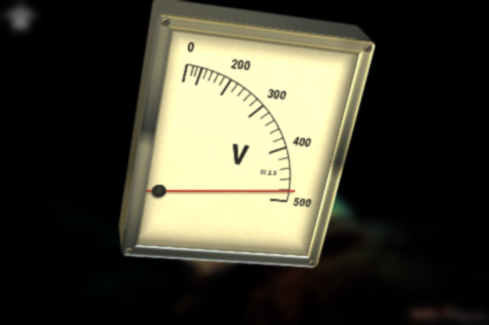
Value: V 480
